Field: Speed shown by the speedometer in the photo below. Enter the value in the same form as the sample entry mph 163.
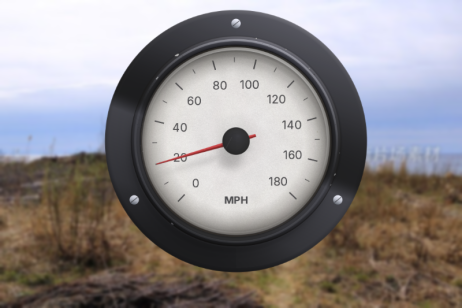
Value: mph 20
